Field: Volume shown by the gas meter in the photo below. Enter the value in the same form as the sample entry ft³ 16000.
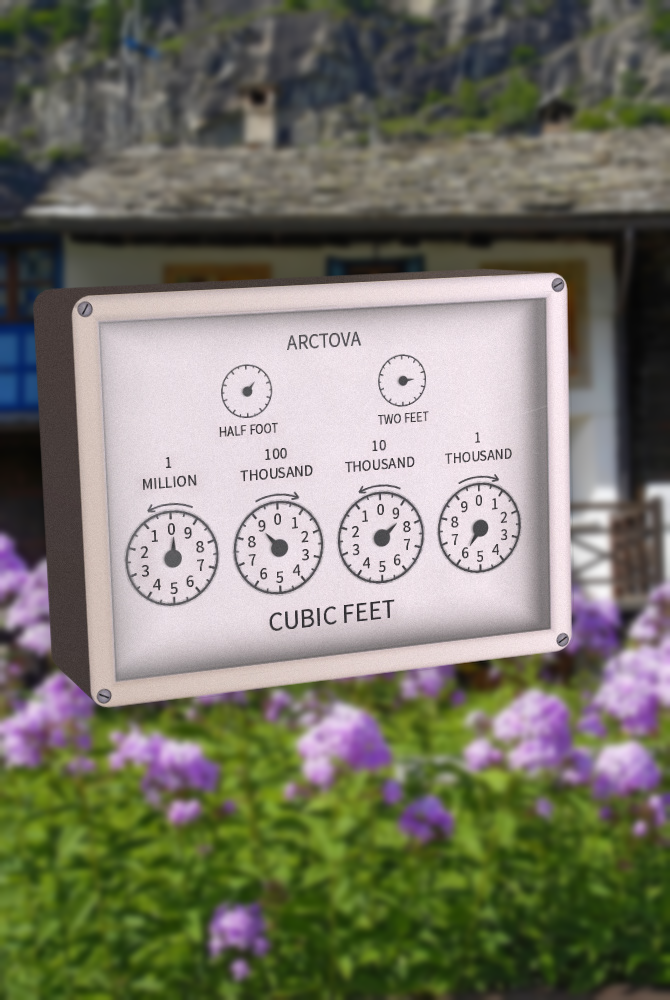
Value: ft³ 988600
